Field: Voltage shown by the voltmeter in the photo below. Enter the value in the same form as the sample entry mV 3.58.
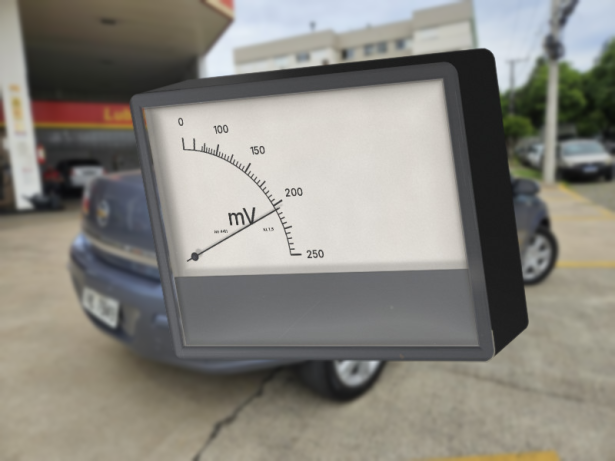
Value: mV 205
